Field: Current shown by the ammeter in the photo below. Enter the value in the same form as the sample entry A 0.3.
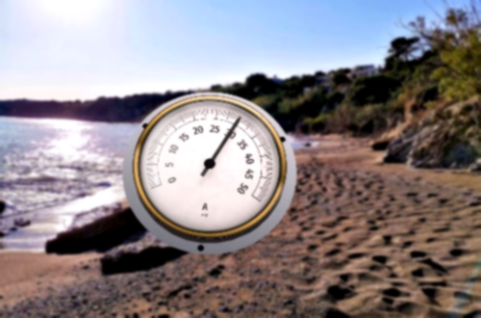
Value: A 30
